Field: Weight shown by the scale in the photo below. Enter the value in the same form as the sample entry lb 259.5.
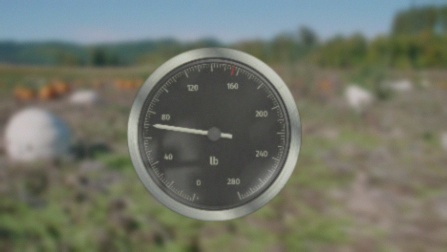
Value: lb 70
